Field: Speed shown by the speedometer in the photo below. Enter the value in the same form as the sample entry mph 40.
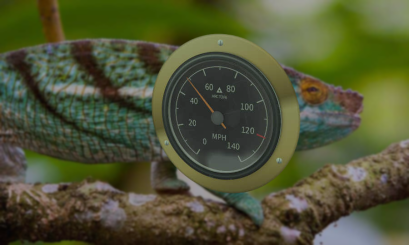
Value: mph 50
